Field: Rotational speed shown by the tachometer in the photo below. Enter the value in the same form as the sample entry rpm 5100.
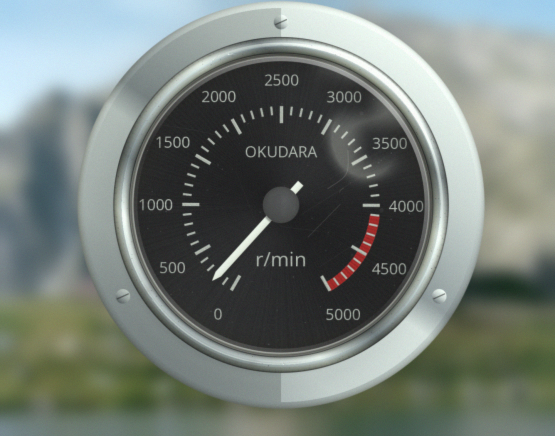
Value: rpm 200
